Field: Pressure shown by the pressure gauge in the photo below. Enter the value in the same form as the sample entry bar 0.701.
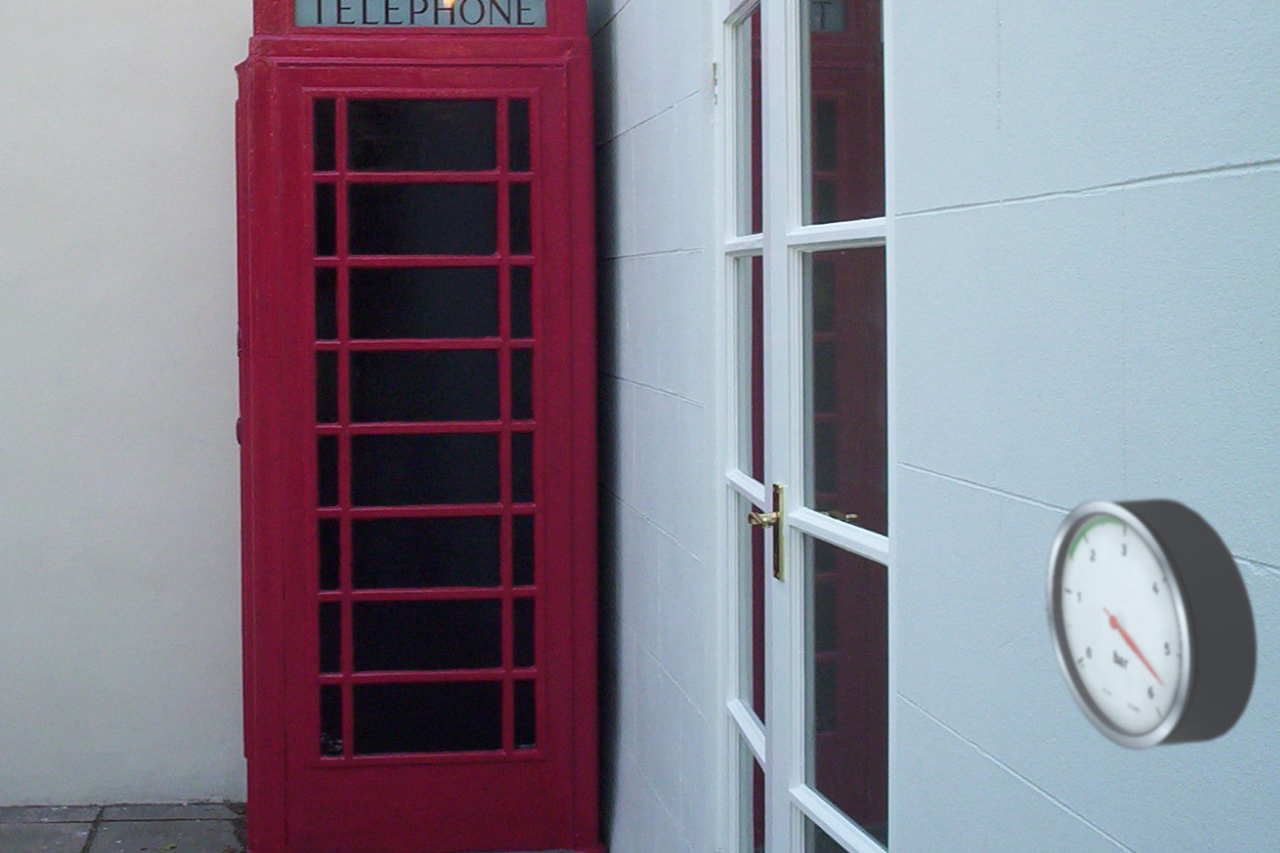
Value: bar 5.5
